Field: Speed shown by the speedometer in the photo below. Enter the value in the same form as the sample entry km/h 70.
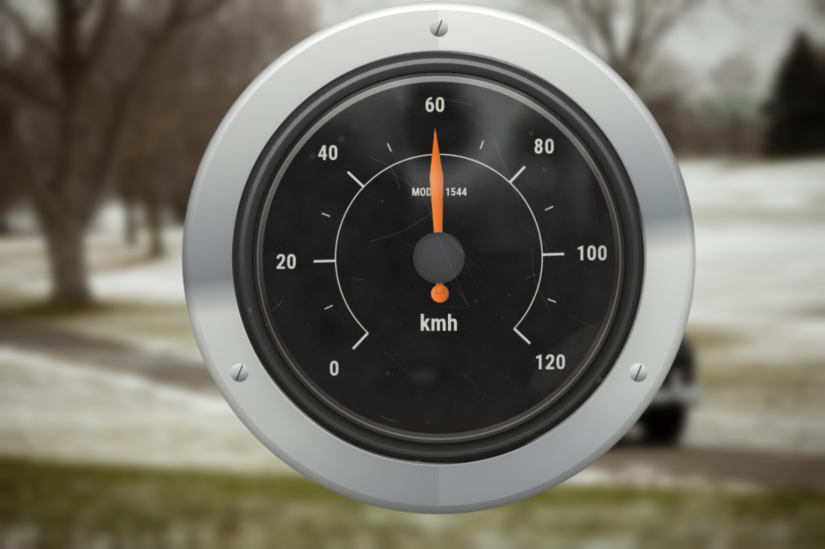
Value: km/h 60
